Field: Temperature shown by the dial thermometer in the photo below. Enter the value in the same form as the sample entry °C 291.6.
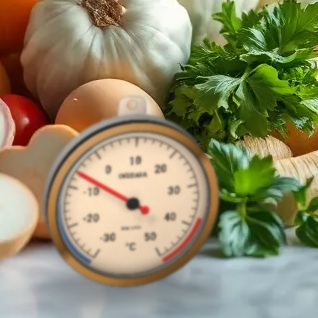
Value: °C -6
